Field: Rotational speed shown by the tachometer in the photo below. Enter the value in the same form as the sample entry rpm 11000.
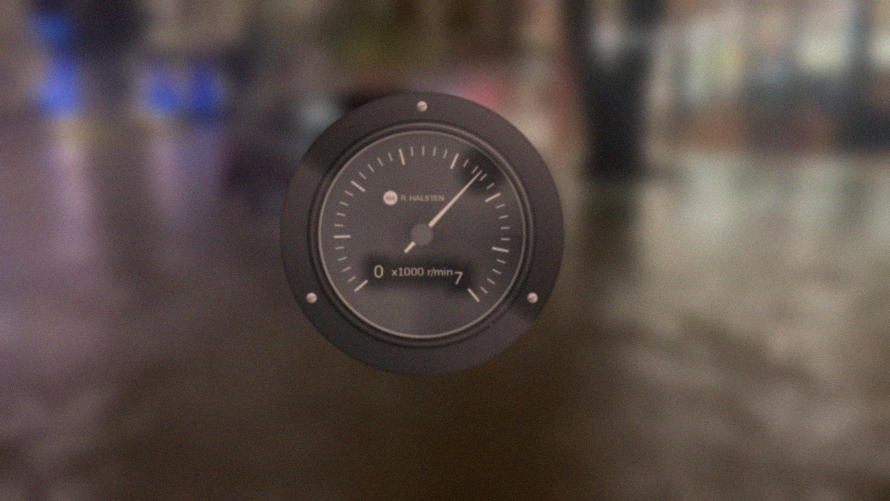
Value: rpm 4500
